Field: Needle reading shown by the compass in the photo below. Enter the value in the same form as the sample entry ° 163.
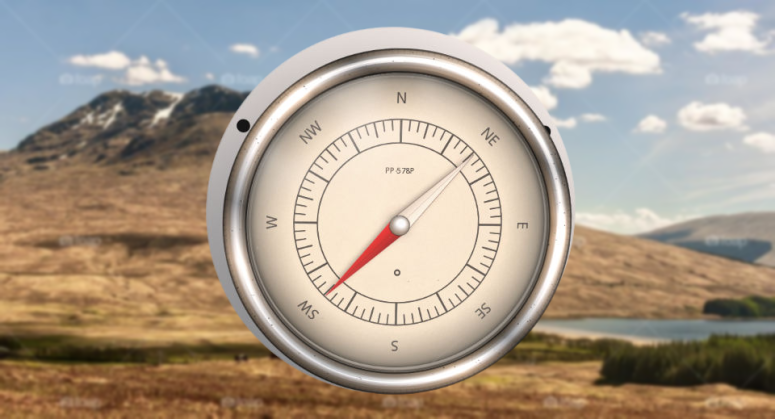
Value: ° 225
